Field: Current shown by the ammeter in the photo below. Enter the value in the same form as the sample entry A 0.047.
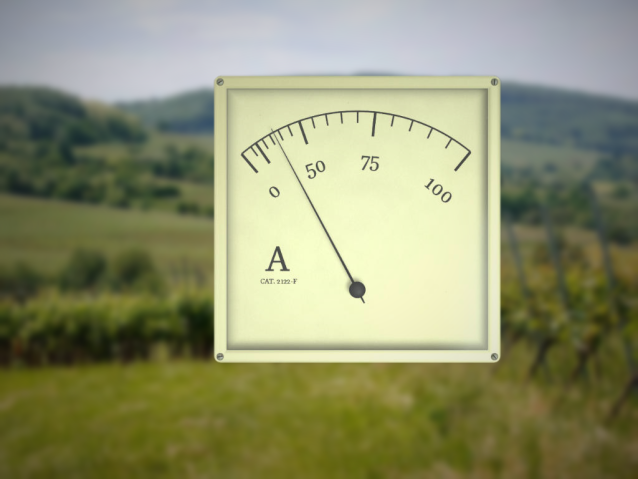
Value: A 37.5
